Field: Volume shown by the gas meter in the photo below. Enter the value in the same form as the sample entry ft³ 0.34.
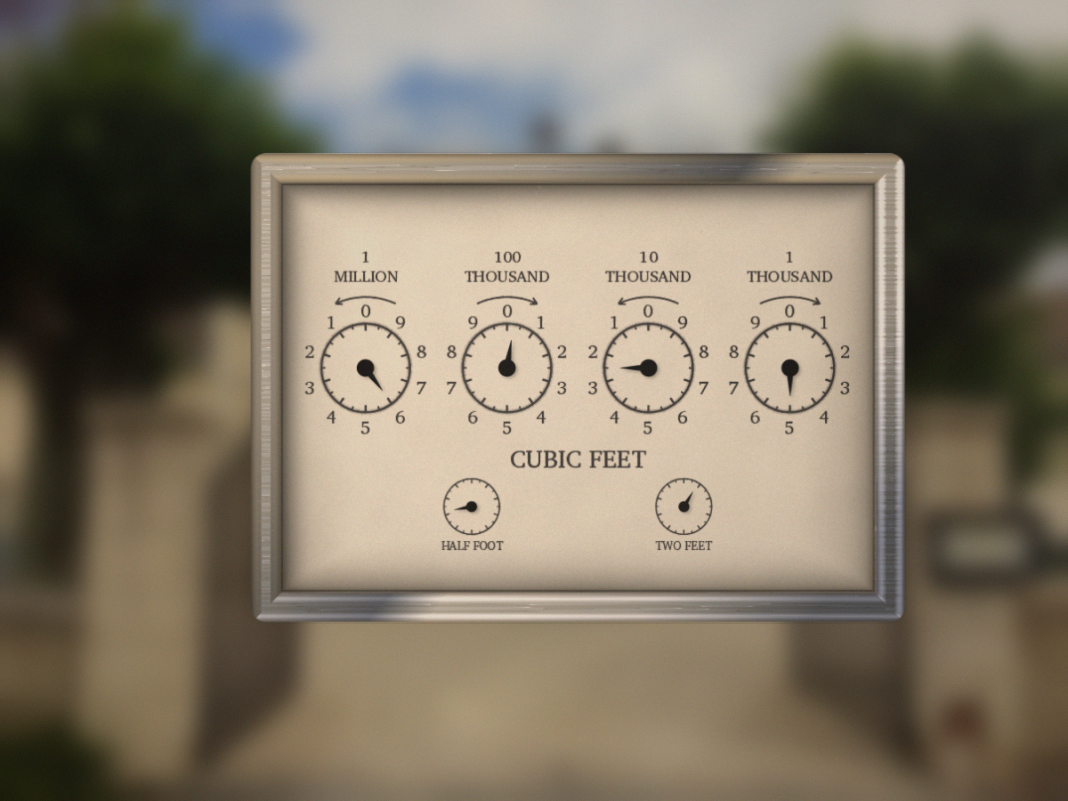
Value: ft³ 602500
